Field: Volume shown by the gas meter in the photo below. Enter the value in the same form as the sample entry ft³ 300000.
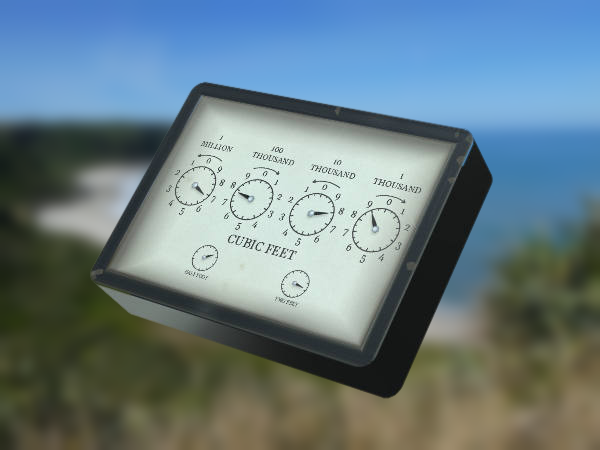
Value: ft³ 677900
